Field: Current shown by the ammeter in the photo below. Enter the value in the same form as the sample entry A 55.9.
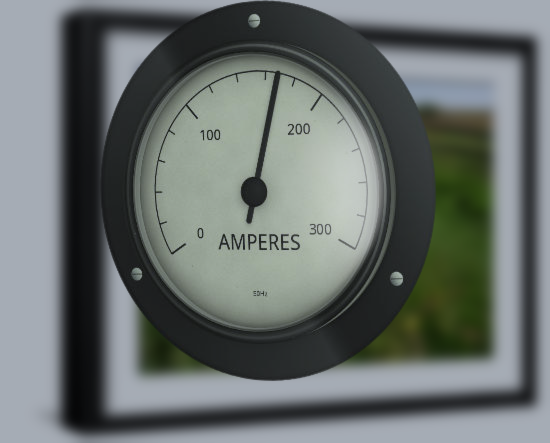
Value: A 170
